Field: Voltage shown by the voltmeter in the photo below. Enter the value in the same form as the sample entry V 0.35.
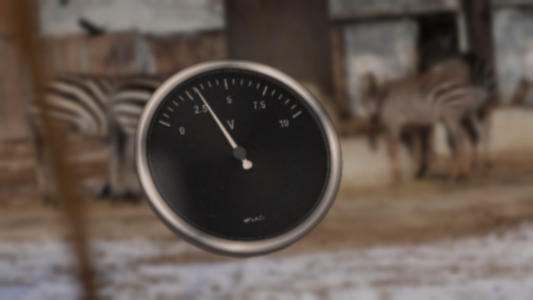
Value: V 3
